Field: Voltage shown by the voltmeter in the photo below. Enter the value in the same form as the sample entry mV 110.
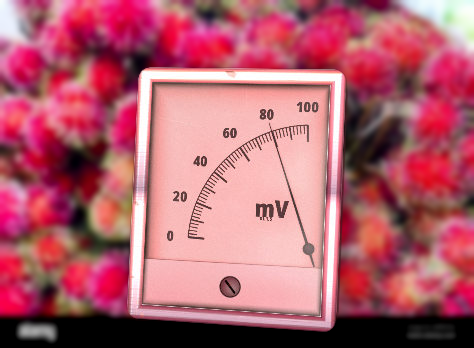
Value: mV 80
